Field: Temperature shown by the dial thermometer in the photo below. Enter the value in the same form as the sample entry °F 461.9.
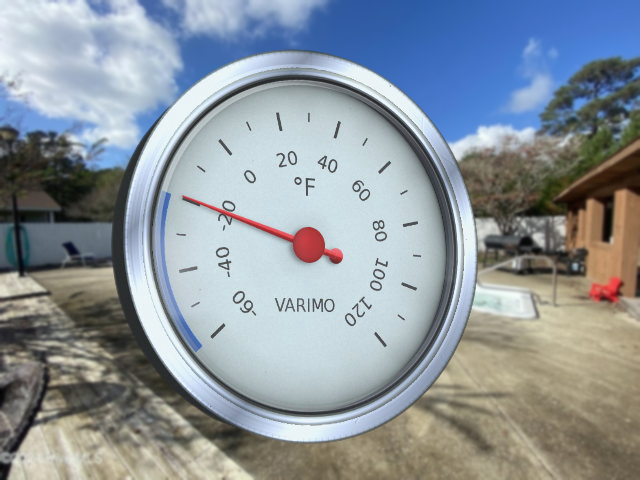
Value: °F -20
